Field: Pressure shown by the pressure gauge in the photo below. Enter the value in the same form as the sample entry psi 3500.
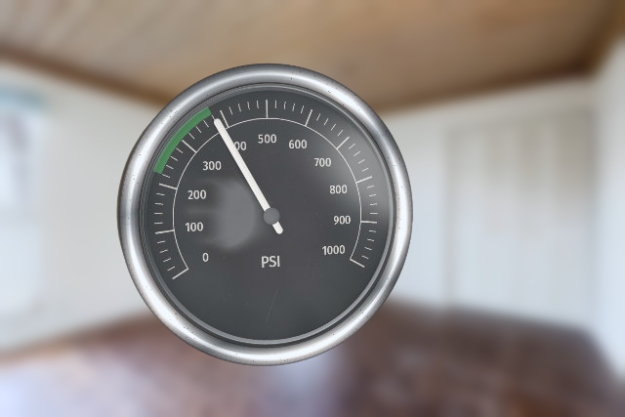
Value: psi 380
